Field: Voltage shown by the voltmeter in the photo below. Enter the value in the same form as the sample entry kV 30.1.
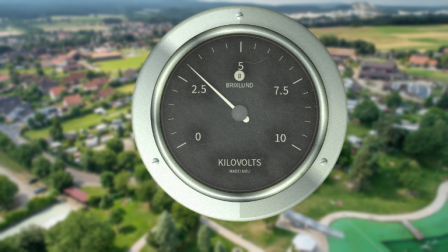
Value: kV 3
